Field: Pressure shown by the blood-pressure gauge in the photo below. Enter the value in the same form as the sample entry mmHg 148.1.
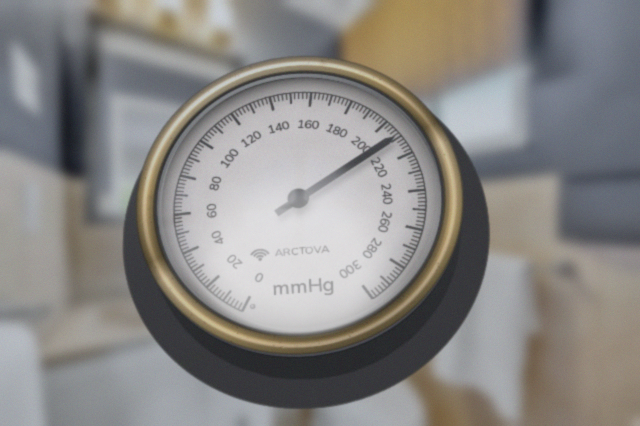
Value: mmHg 210
